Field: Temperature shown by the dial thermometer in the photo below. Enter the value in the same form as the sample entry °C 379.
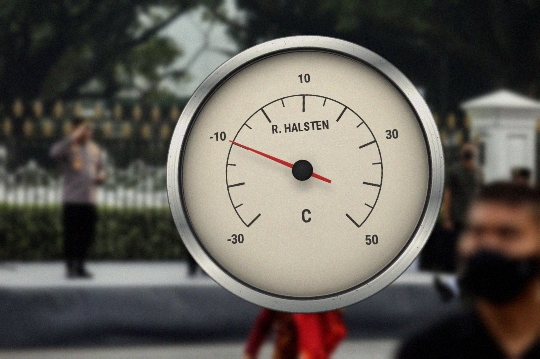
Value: °C -10
